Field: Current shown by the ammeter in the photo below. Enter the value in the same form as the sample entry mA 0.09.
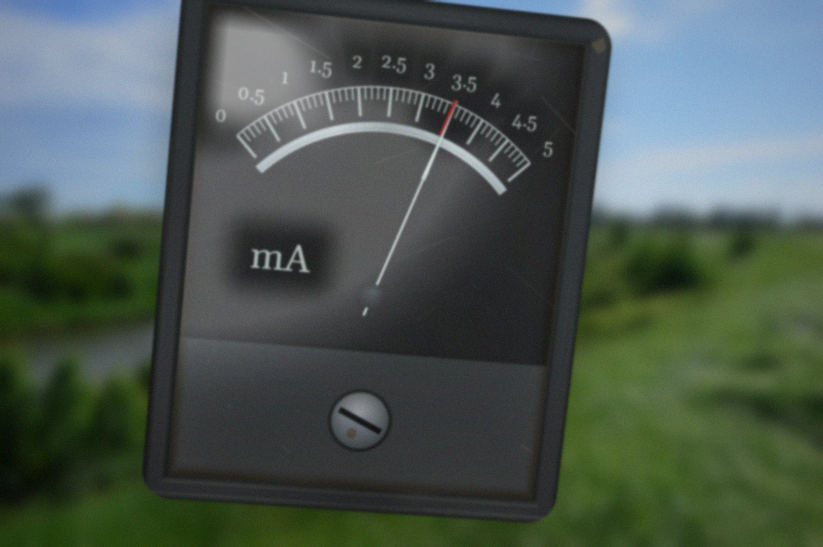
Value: mA 3.5
